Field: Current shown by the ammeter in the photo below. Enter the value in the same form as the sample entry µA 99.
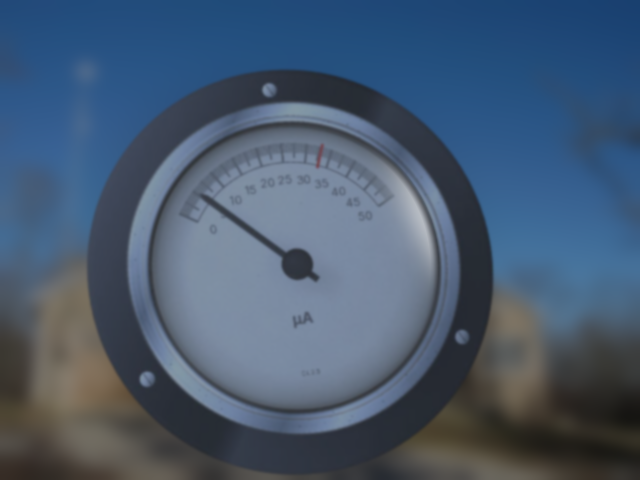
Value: µA 5
